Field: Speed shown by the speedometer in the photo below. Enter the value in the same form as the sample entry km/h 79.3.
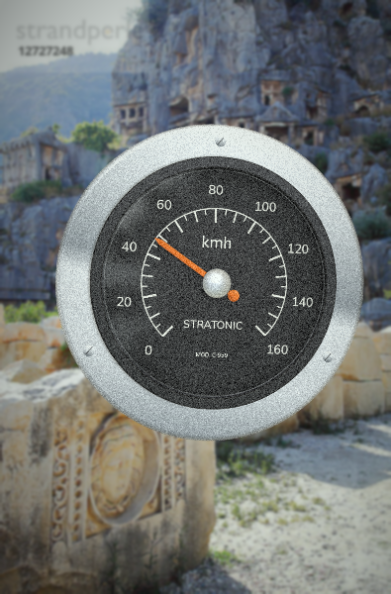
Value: km/h 47.5
